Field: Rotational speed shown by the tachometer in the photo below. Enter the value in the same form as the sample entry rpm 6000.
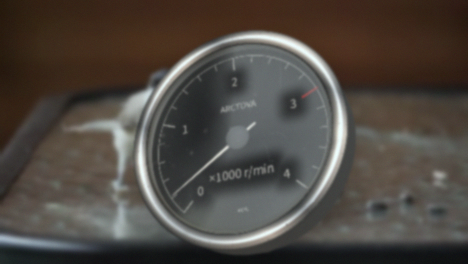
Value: rpm 200
